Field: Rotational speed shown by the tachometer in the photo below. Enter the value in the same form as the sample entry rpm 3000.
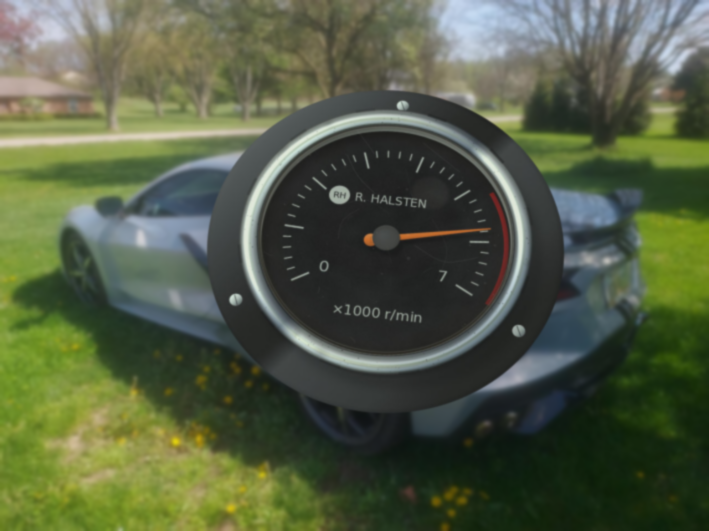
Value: rpm 5800
